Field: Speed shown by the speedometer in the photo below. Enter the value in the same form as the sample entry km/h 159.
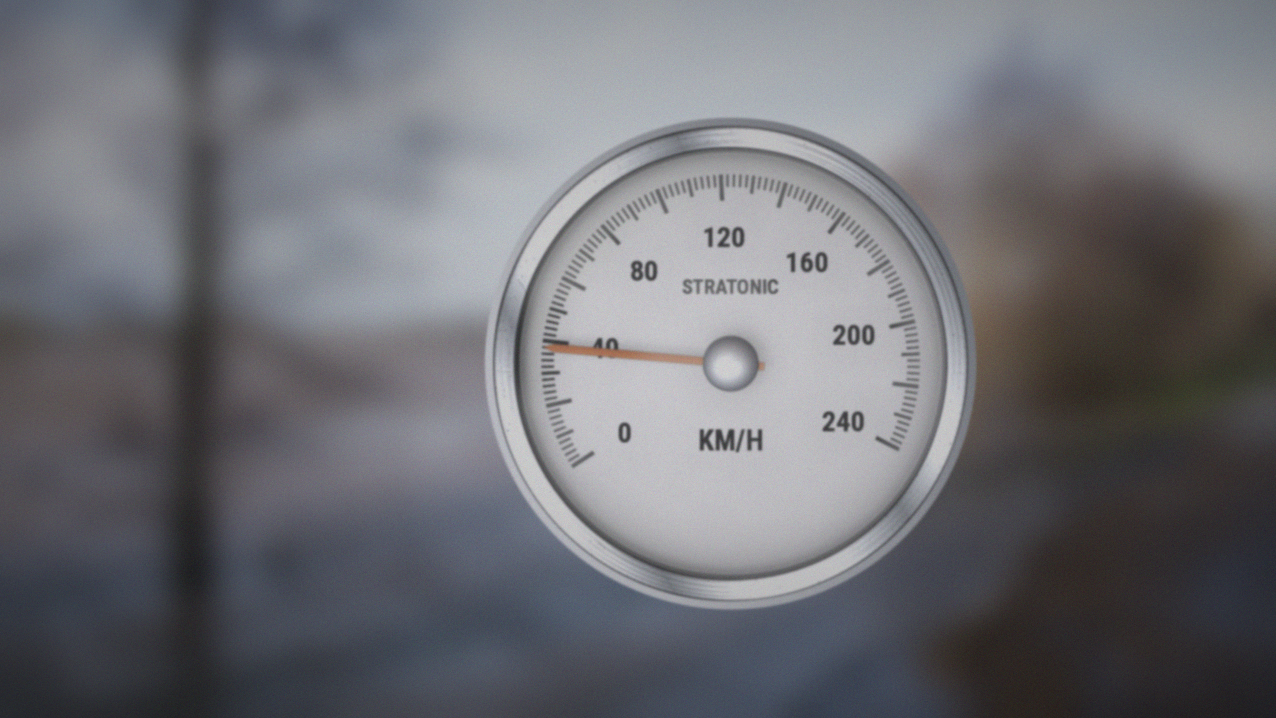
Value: km/h 38
